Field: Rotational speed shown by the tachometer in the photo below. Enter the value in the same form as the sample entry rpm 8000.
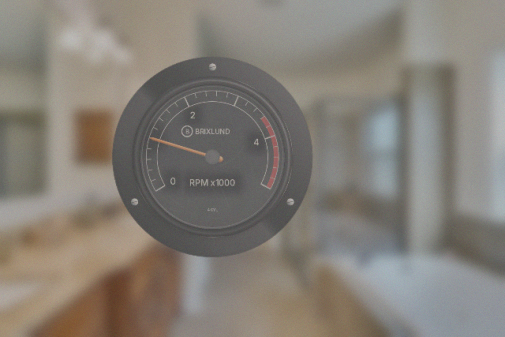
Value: rpm 1000
